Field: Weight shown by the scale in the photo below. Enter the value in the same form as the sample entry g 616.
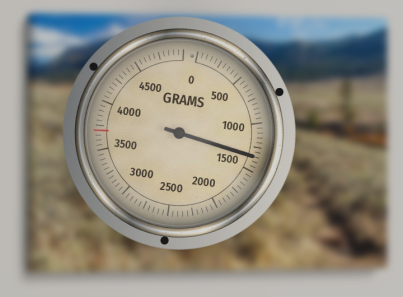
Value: g 1350
